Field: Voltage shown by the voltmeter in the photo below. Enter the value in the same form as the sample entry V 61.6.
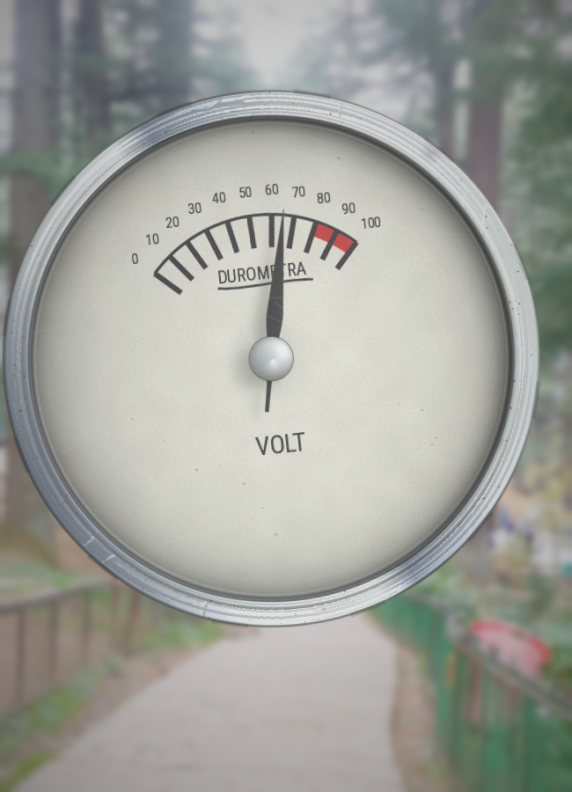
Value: V 65
